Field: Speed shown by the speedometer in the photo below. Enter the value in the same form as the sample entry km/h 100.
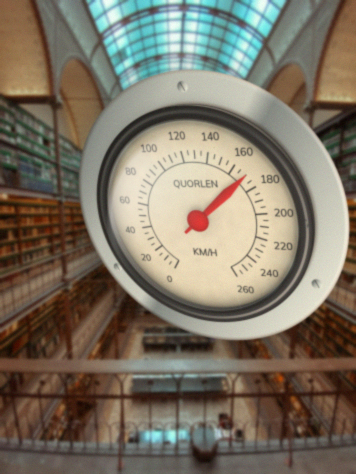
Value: km/h 170
